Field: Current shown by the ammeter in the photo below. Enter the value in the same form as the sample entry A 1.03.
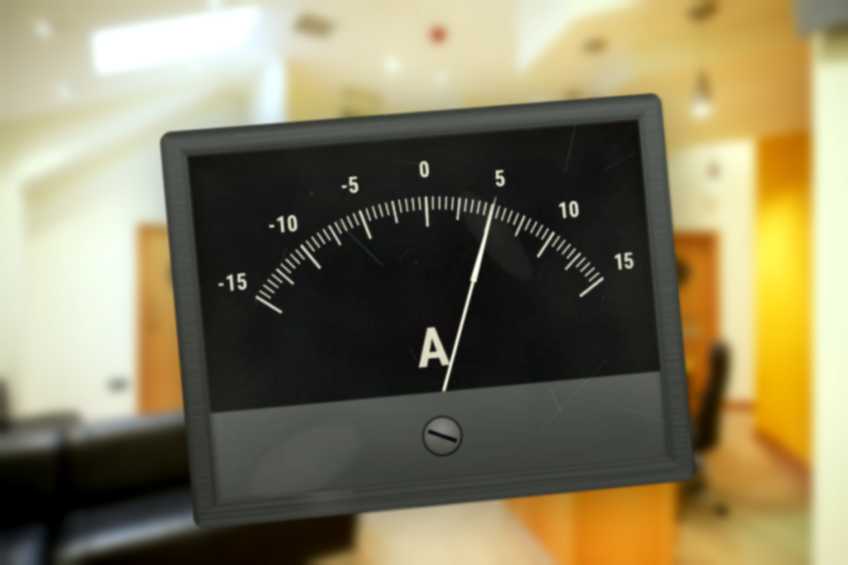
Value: A 5
